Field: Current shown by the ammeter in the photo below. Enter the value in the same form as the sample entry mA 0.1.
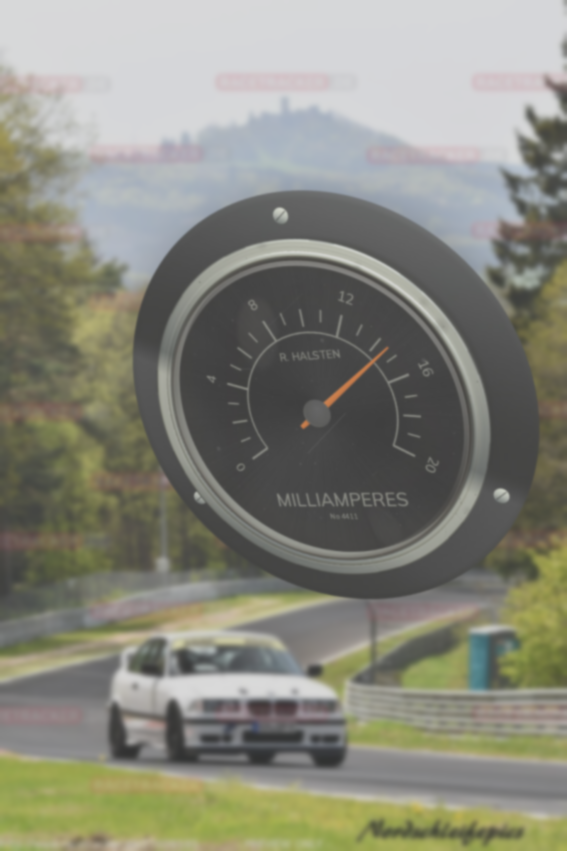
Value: mA 14.5
